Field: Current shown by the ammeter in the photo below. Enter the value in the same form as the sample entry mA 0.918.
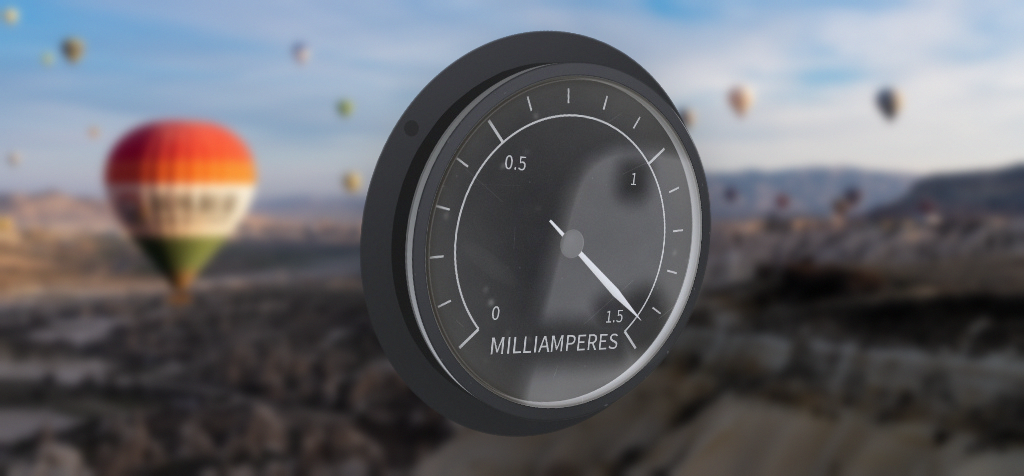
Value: mA 1.45
